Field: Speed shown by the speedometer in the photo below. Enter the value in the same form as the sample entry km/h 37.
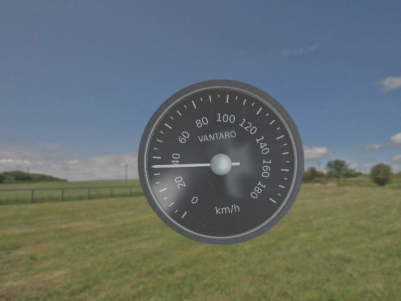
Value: km/h 35
